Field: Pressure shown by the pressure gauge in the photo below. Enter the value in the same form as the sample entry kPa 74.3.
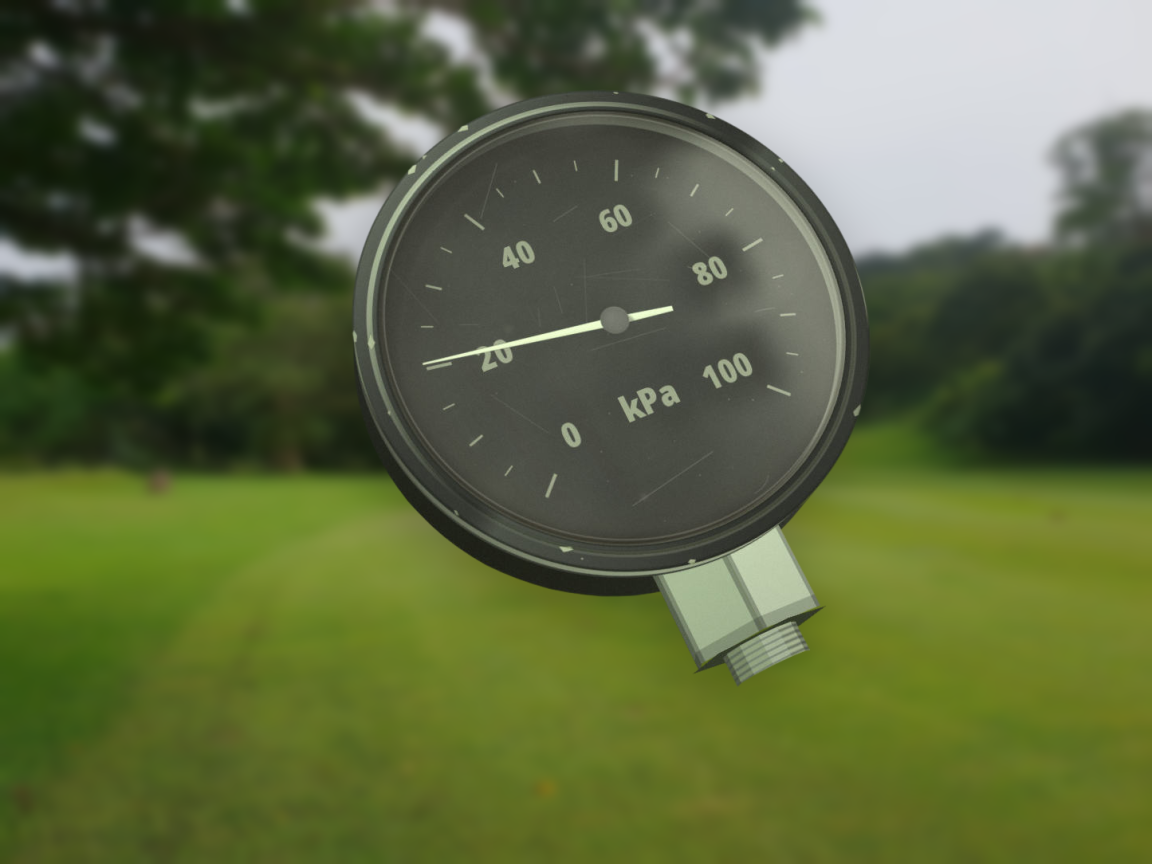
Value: kPa 20
